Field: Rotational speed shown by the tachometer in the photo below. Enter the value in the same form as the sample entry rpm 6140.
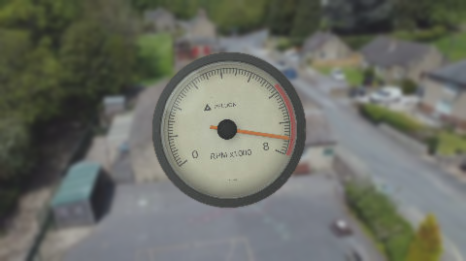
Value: rpm 7500
